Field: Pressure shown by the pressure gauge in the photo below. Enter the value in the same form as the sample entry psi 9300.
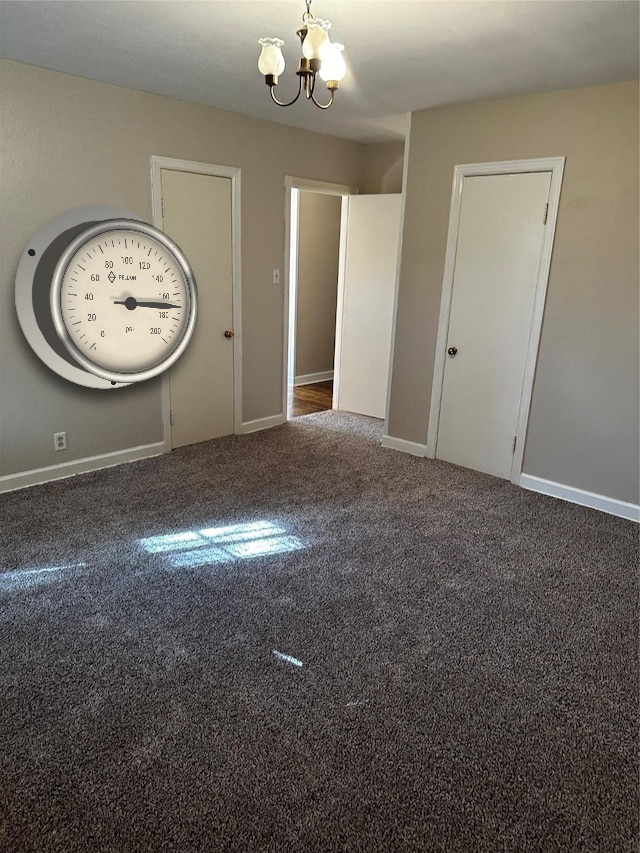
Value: psi 170
